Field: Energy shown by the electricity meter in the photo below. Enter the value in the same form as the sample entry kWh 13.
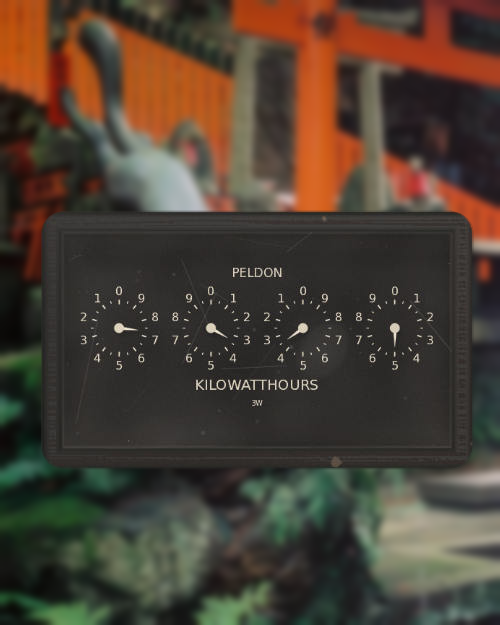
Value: kWh 7335
